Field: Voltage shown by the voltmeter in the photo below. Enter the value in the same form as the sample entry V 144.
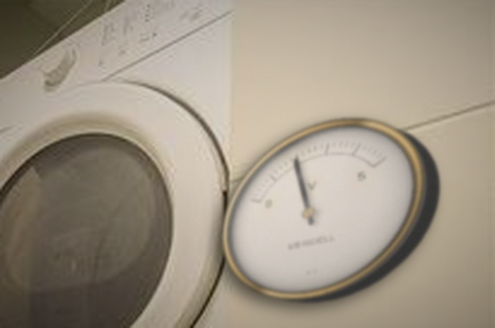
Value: V 2
